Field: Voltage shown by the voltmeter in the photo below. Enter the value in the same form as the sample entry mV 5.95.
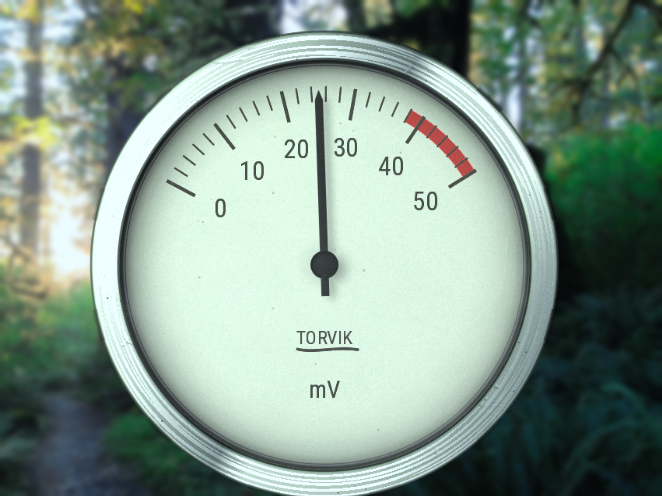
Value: mV 25
